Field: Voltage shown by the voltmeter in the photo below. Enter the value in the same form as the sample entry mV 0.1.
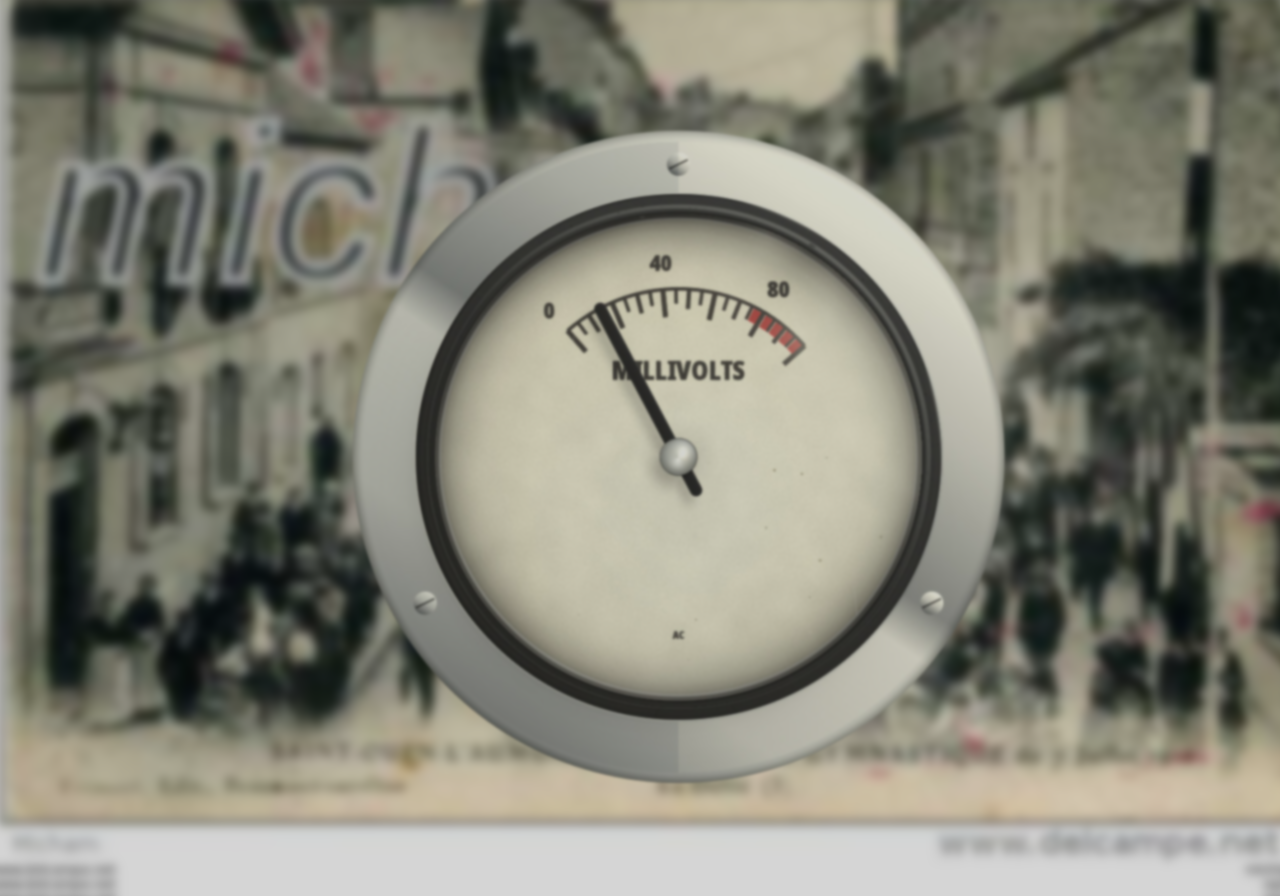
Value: mV 15
